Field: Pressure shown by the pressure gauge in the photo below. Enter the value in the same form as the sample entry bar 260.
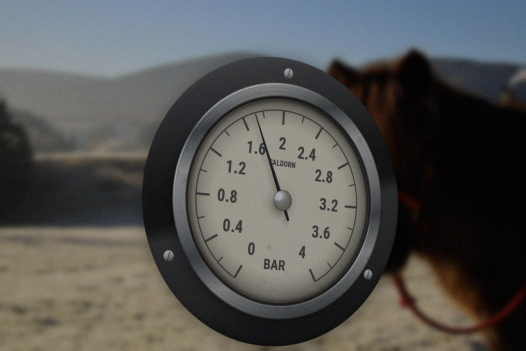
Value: bar 1.7
